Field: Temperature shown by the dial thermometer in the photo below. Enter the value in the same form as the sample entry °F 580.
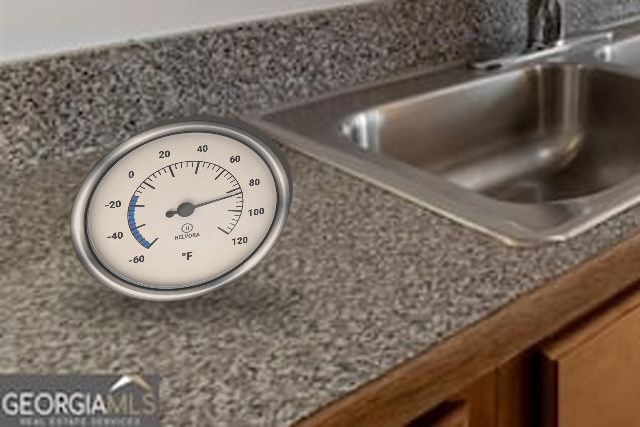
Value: °F 84
